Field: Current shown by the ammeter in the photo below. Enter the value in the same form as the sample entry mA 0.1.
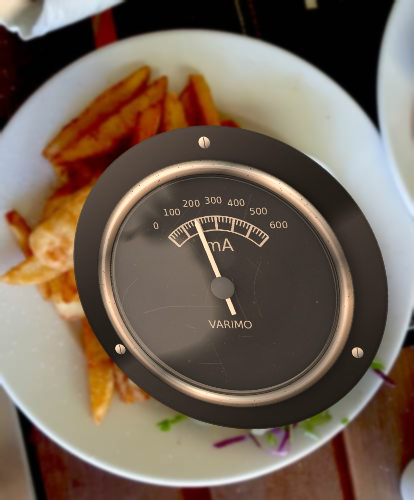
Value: mA 200
